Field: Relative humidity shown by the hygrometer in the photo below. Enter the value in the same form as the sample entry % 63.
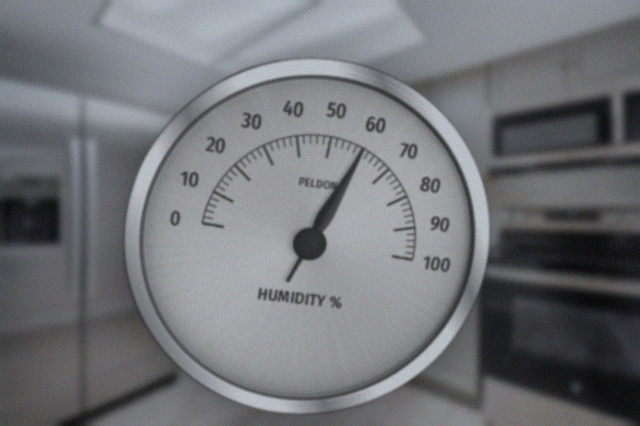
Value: % 60
